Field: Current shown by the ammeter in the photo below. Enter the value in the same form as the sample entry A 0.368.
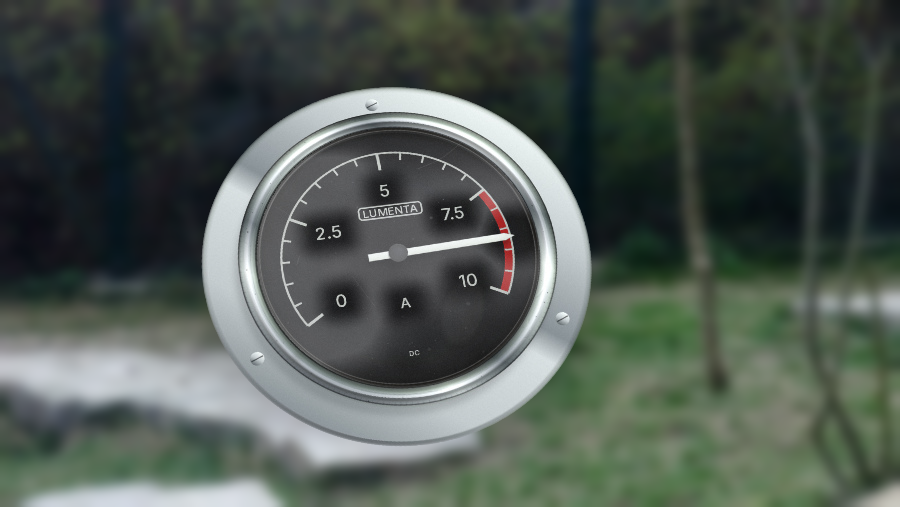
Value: A 8.75
